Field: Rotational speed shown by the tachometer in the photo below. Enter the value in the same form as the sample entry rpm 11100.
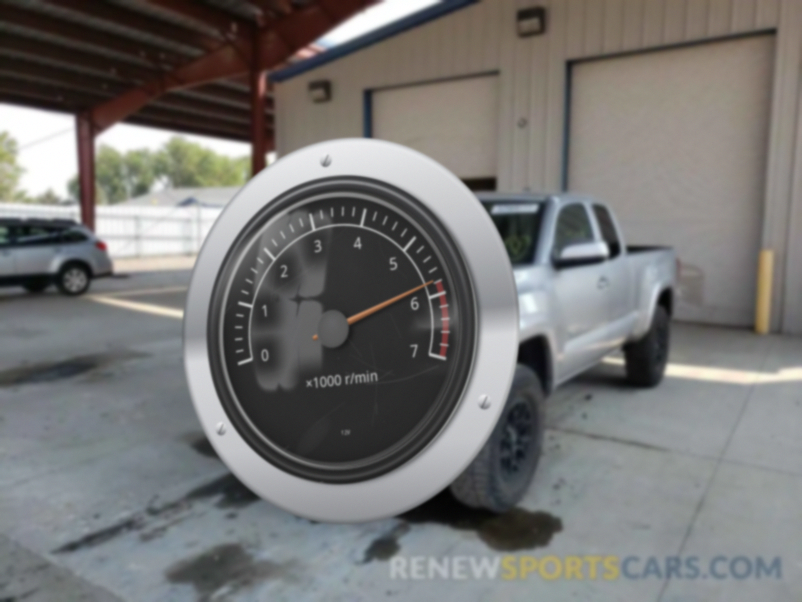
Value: rpm 5800
